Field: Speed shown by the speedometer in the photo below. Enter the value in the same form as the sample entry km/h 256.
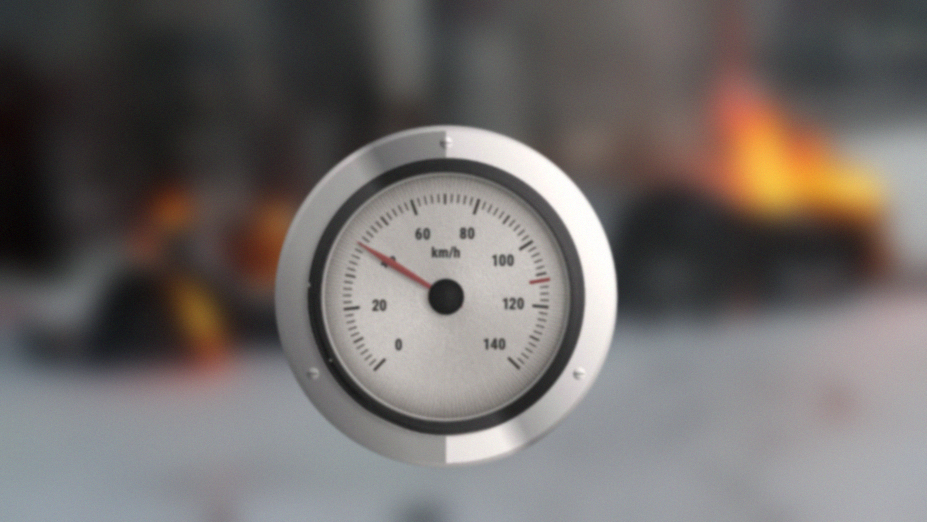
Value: km/h 40
